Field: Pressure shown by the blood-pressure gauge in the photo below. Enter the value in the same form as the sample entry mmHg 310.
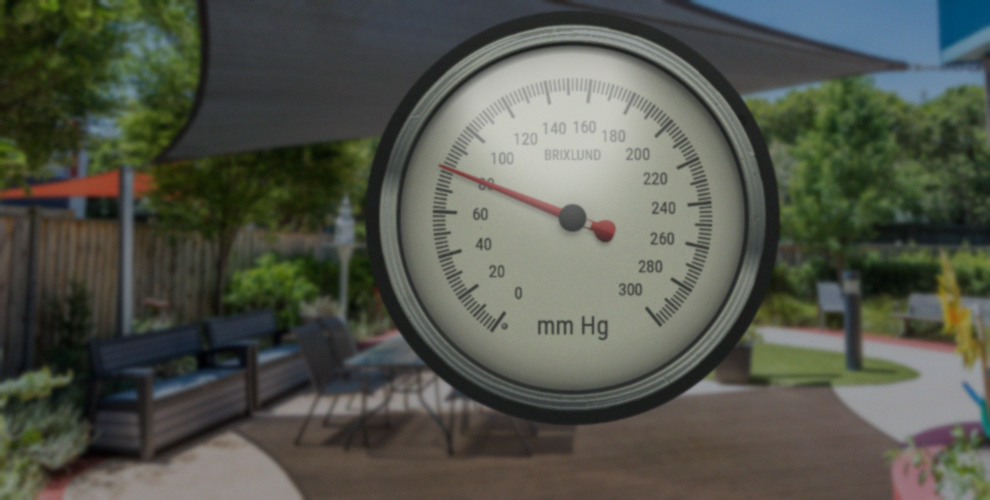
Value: mmHg 80
